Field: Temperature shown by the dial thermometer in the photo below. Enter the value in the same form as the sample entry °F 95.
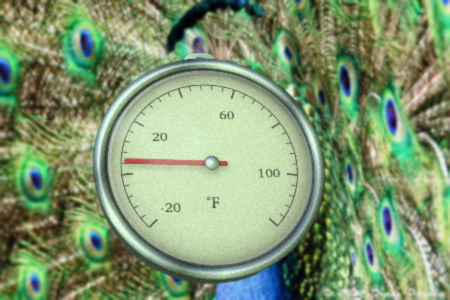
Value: °F 4
